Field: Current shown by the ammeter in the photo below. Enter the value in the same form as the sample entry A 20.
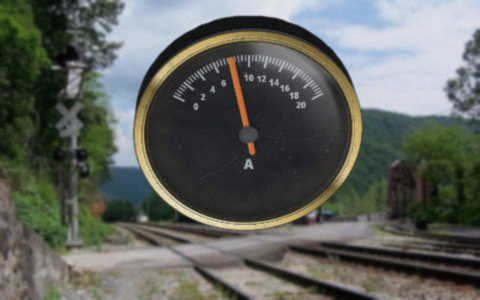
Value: A 8
